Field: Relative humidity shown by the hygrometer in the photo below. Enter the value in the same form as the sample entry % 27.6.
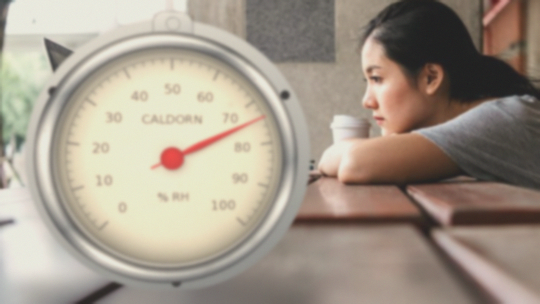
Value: % 74
